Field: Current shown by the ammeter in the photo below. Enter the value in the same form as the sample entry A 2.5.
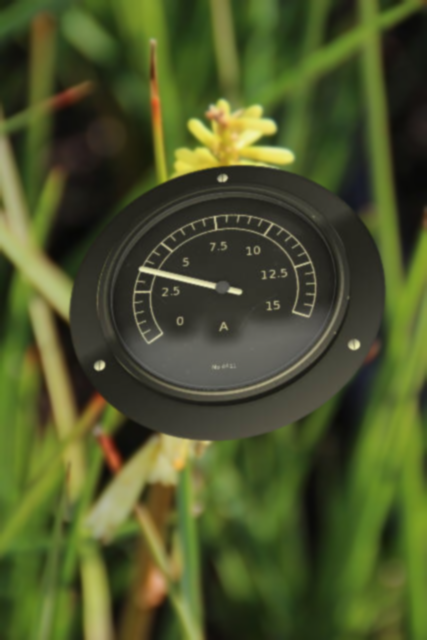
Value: A 3.5
